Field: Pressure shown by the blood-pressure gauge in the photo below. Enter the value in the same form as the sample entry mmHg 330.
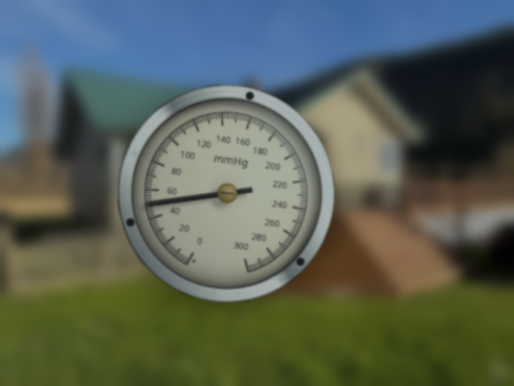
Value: mmHg 50
